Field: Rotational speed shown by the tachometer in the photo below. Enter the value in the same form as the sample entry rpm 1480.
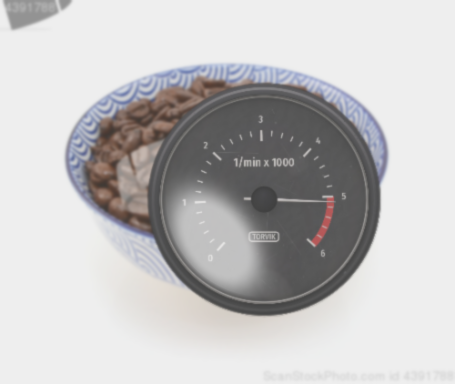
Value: rpm 5100
